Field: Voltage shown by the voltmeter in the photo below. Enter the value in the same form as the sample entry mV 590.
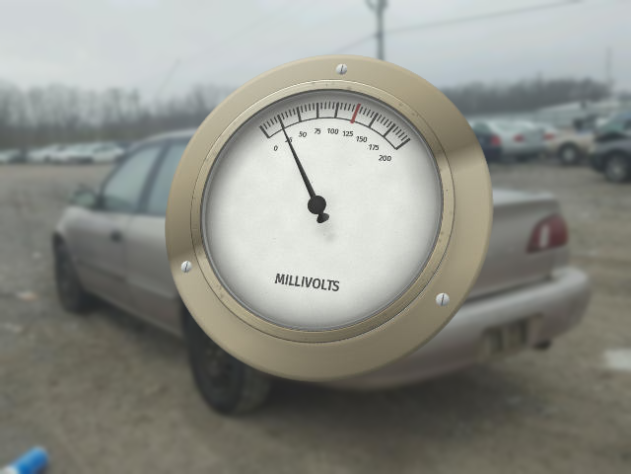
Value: mV 25
